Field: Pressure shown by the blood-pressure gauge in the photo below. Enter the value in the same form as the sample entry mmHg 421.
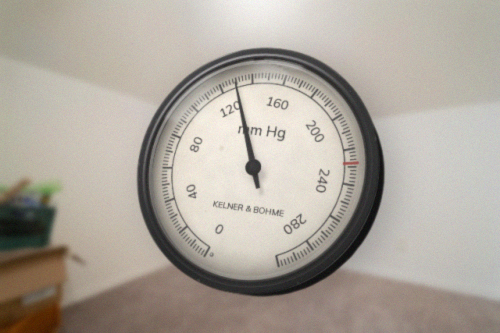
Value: mmHg 130
